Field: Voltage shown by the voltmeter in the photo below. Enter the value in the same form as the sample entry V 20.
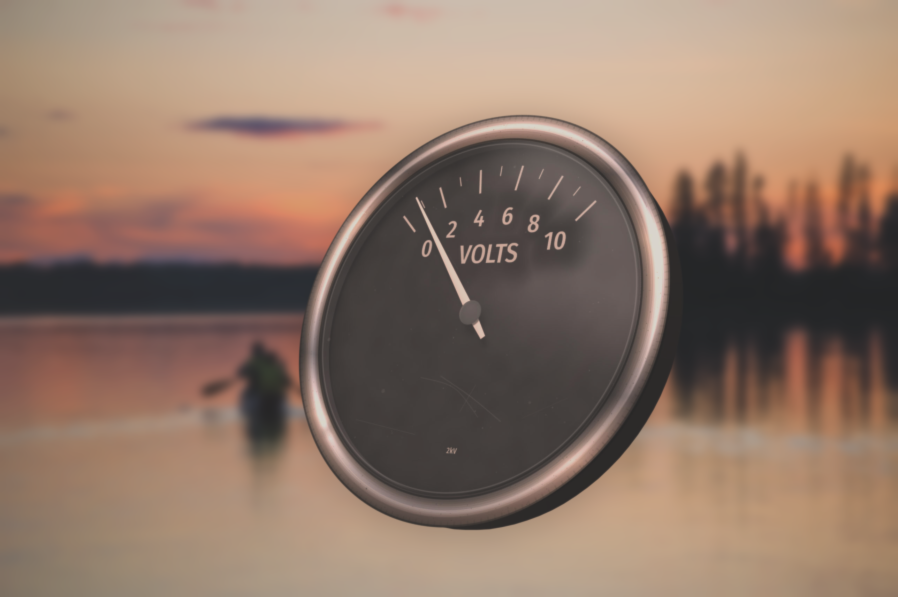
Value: V 1
